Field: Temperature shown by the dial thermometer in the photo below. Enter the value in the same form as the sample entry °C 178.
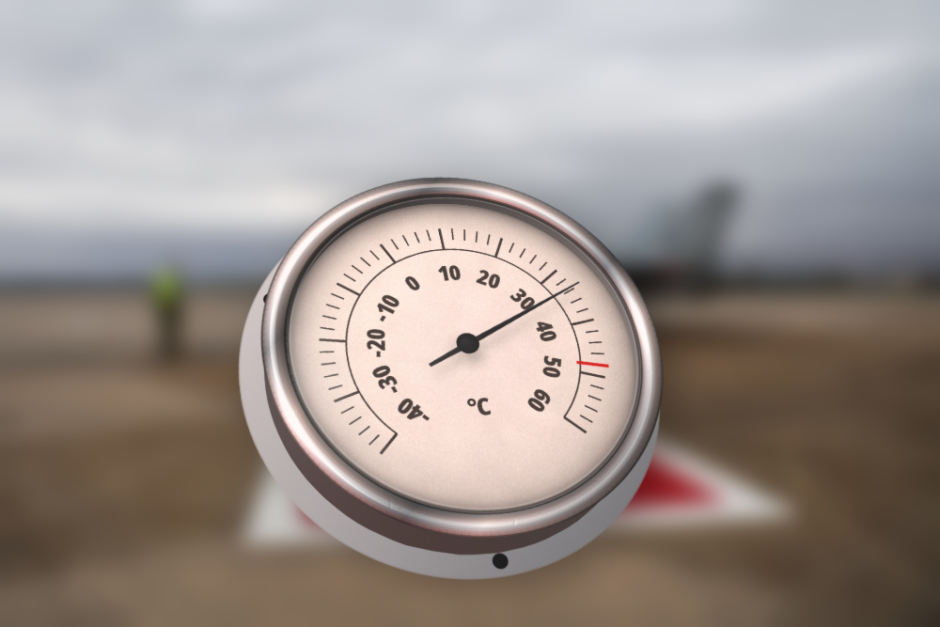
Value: °C 34
